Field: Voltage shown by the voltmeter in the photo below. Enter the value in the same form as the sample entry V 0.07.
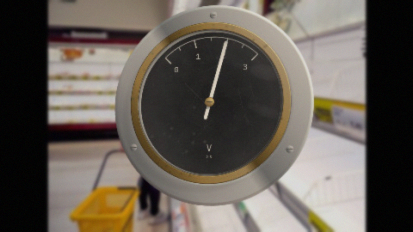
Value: V 2
